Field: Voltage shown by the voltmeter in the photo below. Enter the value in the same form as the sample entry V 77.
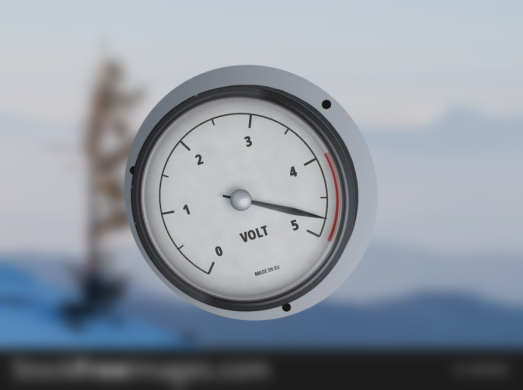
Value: V 4.75
